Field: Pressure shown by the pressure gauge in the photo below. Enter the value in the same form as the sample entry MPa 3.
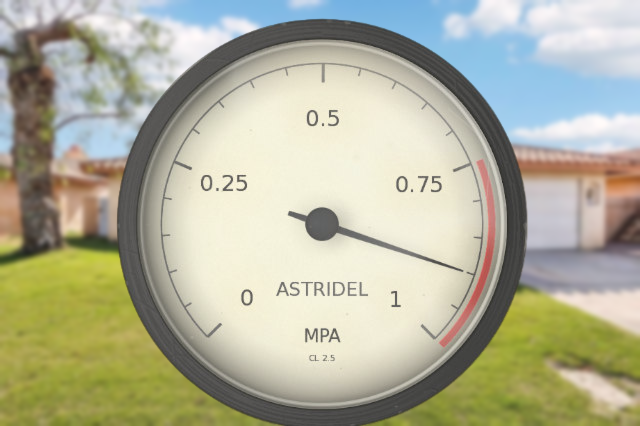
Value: MPa 0.9
